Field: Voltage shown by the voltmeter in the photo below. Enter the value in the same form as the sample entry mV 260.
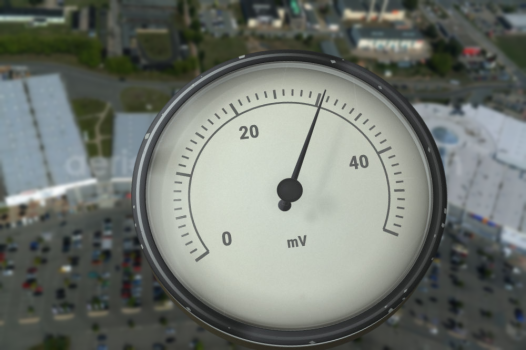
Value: mV 30.5
